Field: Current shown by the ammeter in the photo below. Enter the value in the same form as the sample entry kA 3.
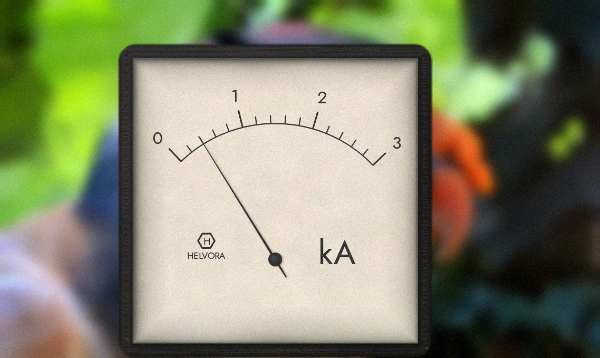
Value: kA 0.4
